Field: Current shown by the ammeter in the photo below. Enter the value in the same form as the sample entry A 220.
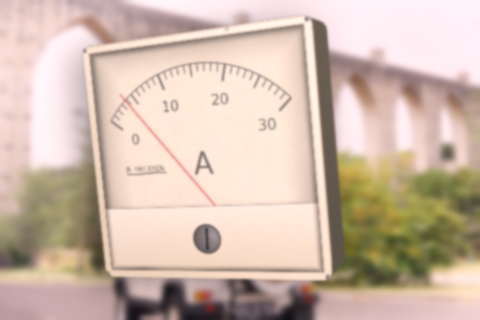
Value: A 4
